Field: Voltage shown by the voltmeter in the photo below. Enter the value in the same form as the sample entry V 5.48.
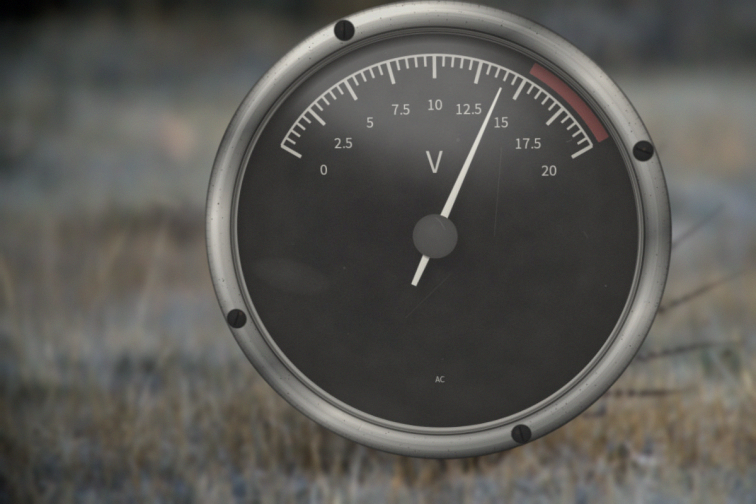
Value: V 14
